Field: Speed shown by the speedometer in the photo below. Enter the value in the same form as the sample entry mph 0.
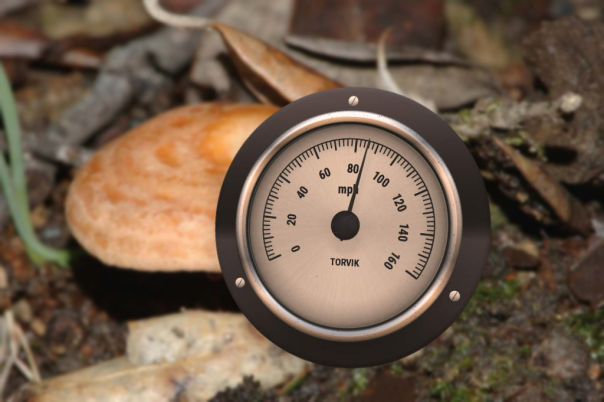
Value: mph 86
